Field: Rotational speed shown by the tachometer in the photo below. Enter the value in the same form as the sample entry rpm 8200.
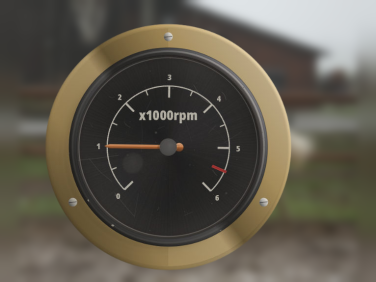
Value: rpm 1000
